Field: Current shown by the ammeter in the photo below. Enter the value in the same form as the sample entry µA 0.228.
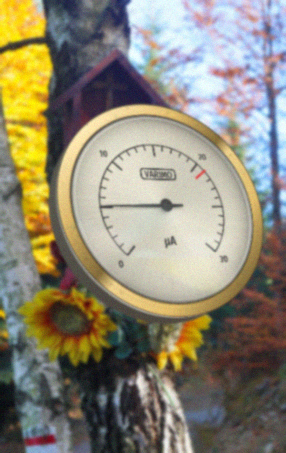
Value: µA 5
